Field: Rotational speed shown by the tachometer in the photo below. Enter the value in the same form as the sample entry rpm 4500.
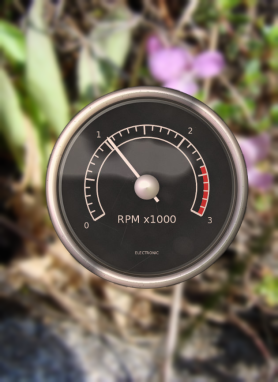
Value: rpm 1050
